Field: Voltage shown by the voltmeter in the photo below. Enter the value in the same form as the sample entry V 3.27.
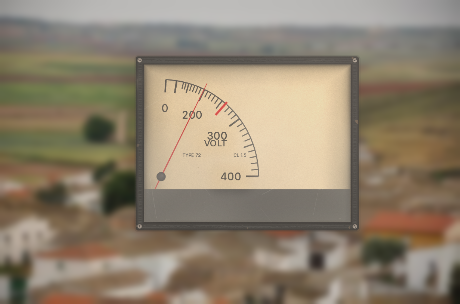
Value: V 200
